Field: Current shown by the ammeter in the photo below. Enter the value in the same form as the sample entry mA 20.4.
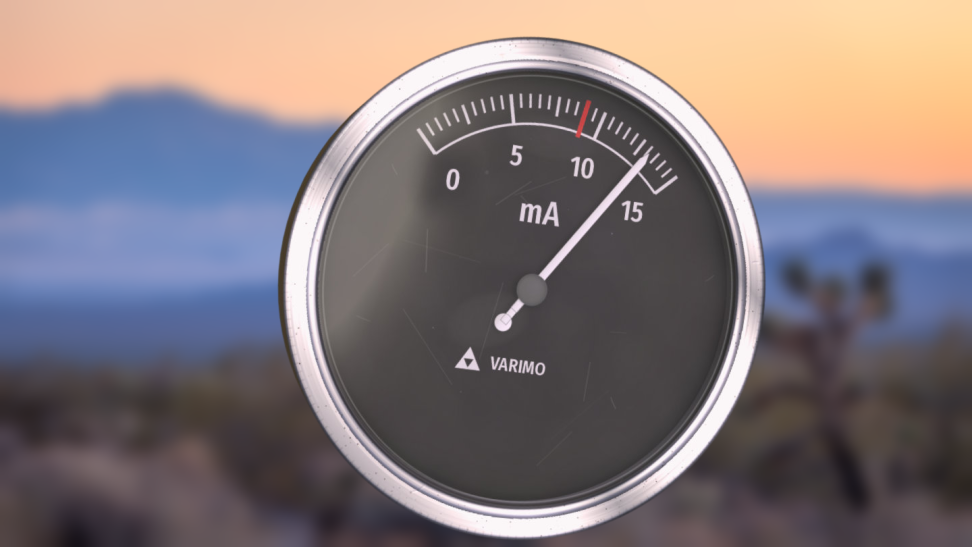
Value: mA 13
